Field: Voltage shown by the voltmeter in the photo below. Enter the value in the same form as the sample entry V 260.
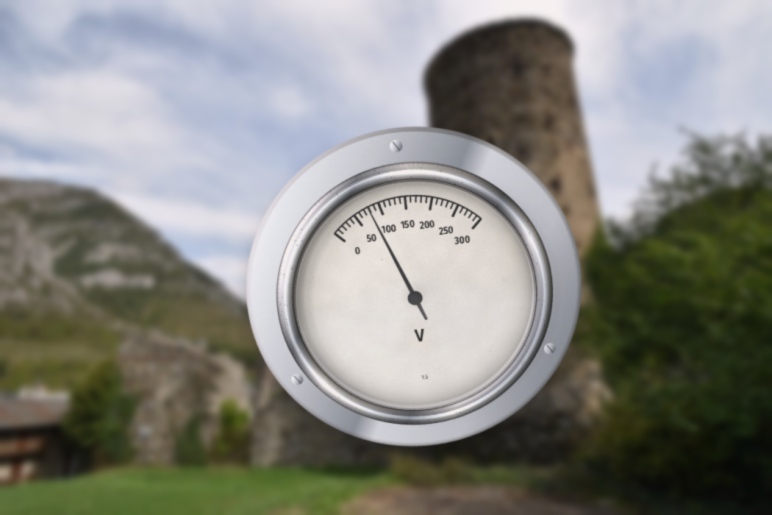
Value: V 80
